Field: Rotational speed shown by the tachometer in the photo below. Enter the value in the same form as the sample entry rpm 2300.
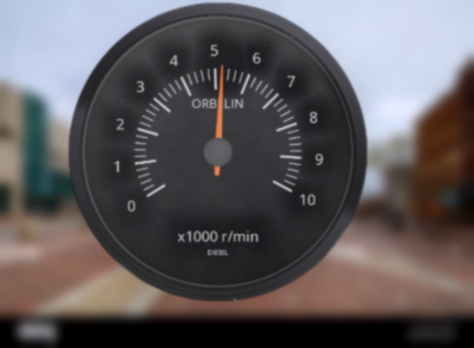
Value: rpm 5200
